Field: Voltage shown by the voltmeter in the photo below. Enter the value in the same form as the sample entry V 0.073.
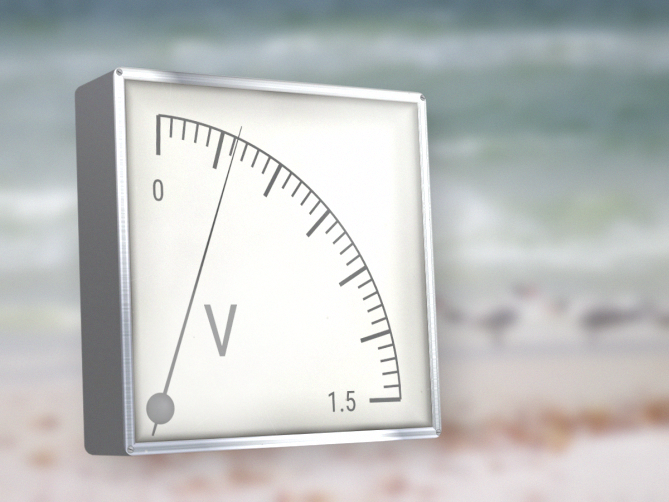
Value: V 0.3
